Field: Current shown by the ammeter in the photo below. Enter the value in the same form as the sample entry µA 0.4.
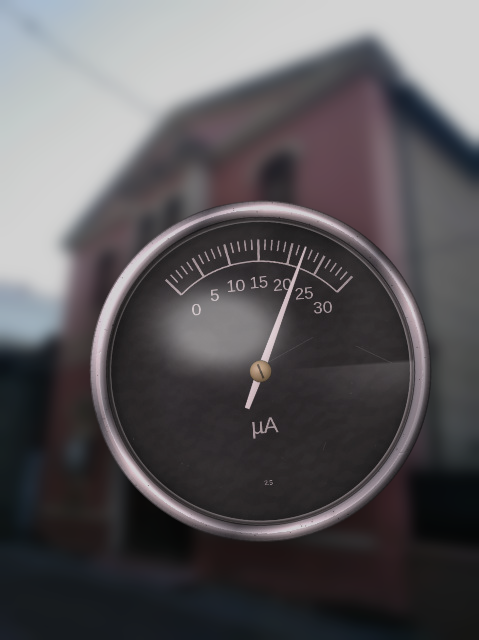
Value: µA 22
